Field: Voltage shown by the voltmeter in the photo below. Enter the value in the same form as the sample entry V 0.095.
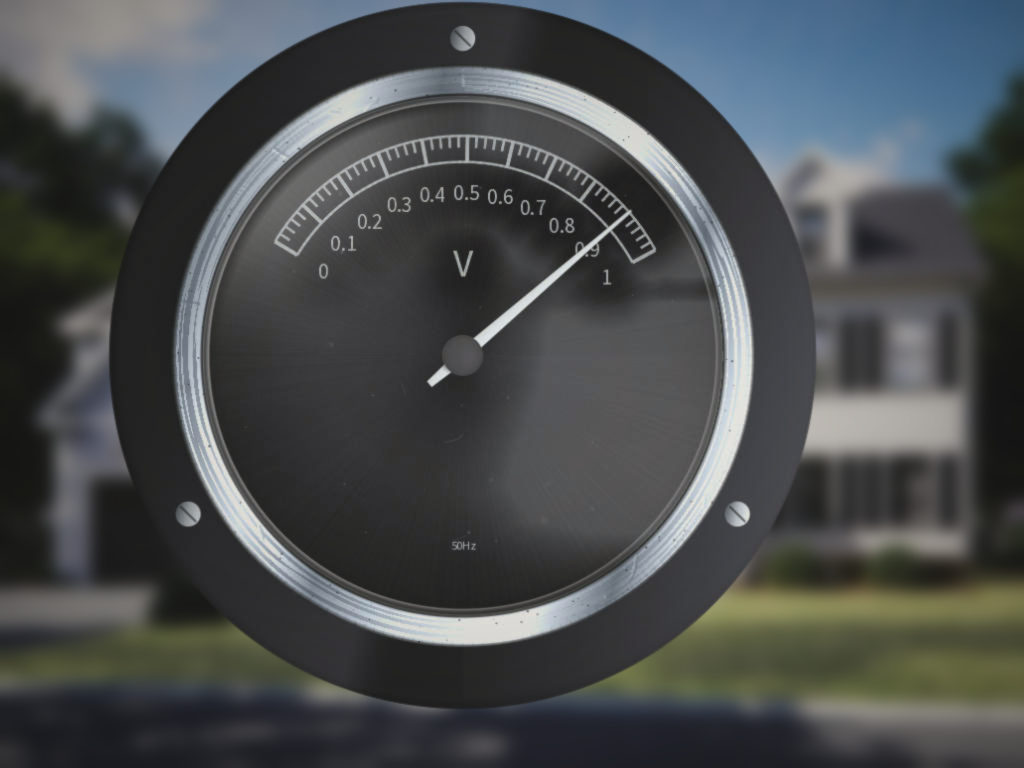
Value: V 0.9
